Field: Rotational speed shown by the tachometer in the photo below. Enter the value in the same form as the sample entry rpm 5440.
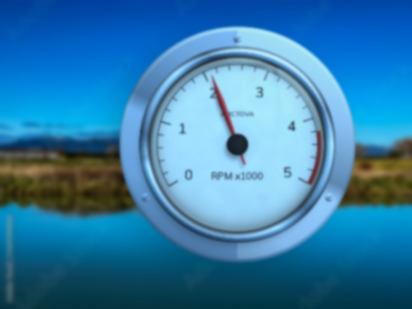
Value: rpm 2100
